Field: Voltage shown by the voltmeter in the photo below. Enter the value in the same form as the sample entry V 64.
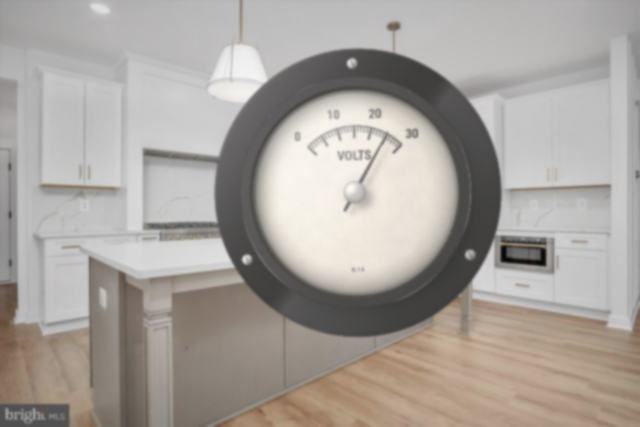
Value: V 25
